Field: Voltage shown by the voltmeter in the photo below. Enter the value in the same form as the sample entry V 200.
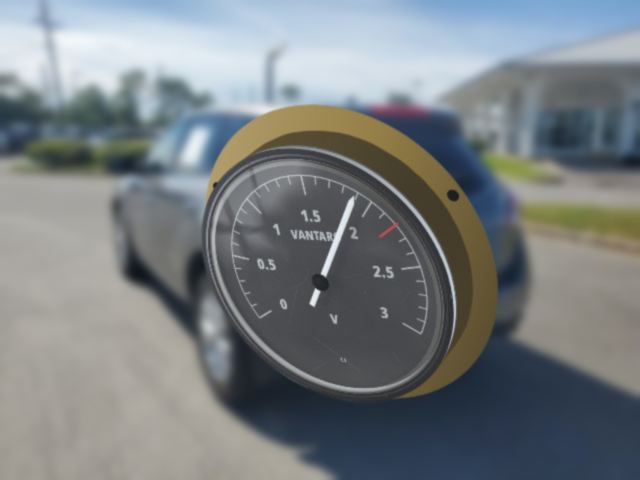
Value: V 1.9
